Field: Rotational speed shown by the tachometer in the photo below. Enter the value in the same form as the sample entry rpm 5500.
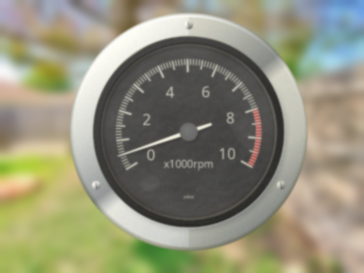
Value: rpm 500
